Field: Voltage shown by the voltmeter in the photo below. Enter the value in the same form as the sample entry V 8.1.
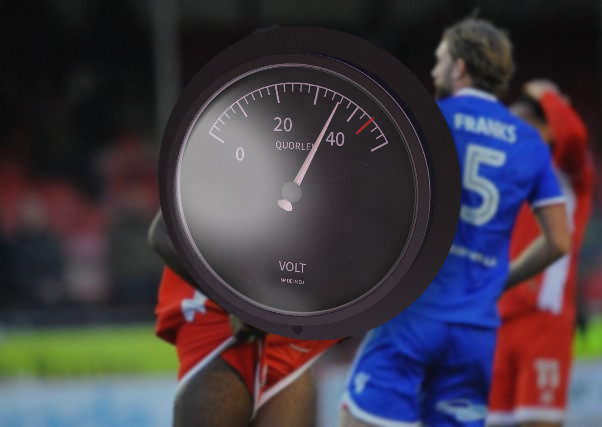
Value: V 36
